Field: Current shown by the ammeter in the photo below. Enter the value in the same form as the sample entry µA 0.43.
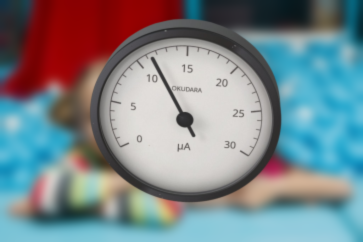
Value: µA 11.5
